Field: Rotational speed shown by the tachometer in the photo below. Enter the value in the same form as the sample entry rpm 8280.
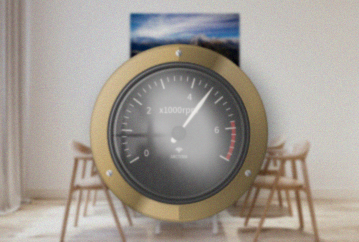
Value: rpm 4600
